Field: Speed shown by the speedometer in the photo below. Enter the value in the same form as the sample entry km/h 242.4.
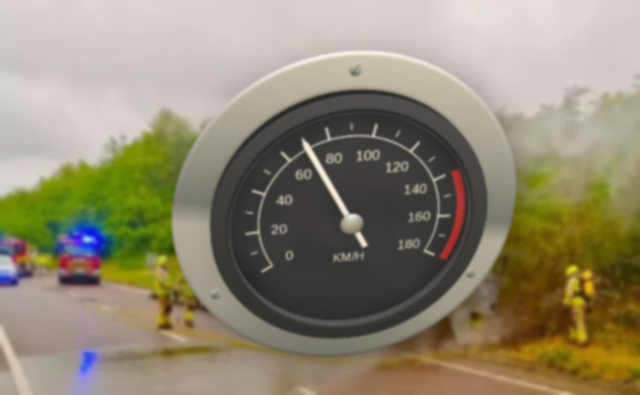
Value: km/h 70
